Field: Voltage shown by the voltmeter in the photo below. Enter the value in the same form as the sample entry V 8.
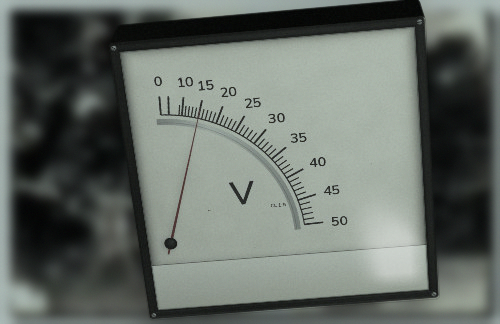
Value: V 15
